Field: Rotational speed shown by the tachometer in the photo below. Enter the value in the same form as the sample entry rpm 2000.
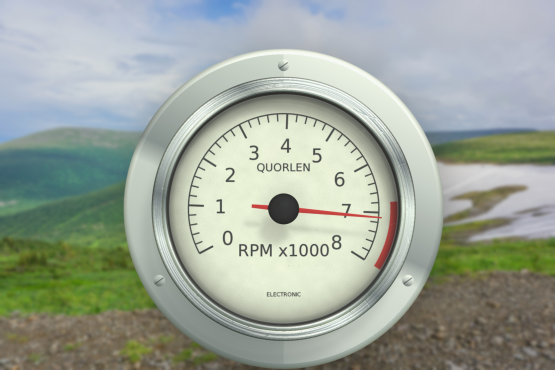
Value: rpm 7100
